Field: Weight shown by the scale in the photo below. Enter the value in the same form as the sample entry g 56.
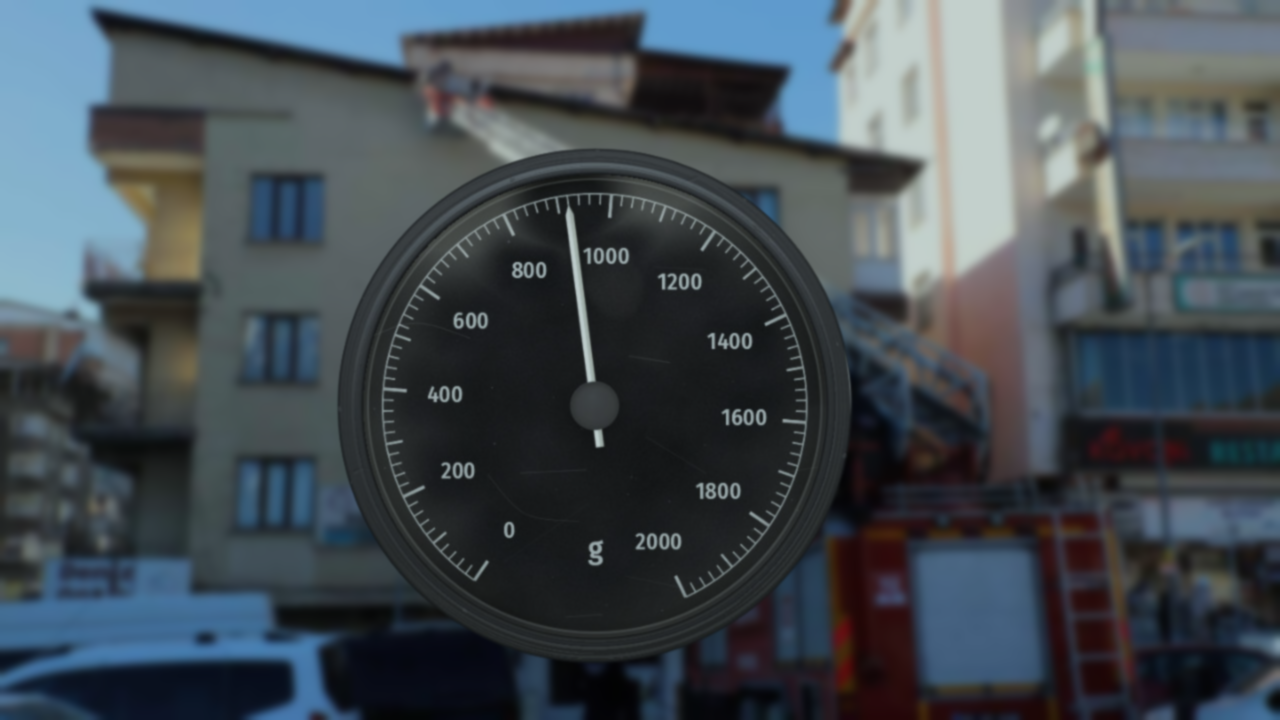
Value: g 920
